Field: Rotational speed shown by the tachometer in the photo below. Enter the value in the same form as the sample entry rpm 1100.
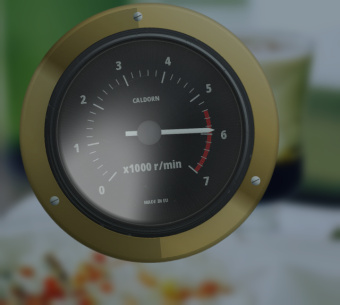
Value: rpm 5900
